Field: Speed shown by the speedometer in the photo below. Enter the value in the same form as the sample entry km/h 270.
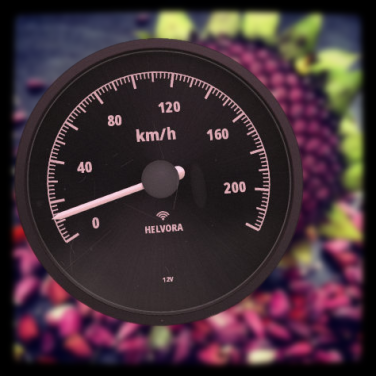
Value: km/h 12
